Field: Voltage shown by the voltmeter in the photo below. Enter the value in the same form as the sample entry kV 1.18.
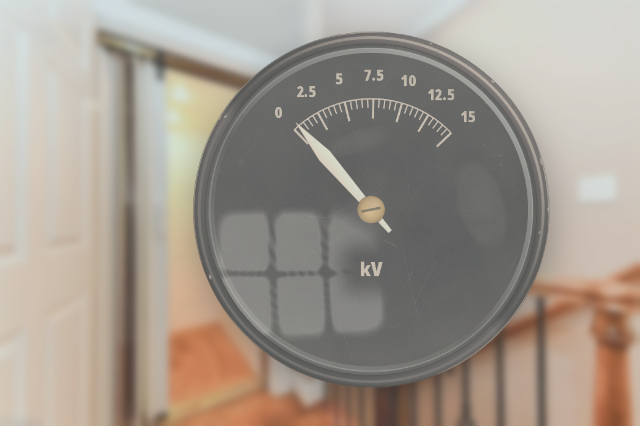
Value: kV 0.5
